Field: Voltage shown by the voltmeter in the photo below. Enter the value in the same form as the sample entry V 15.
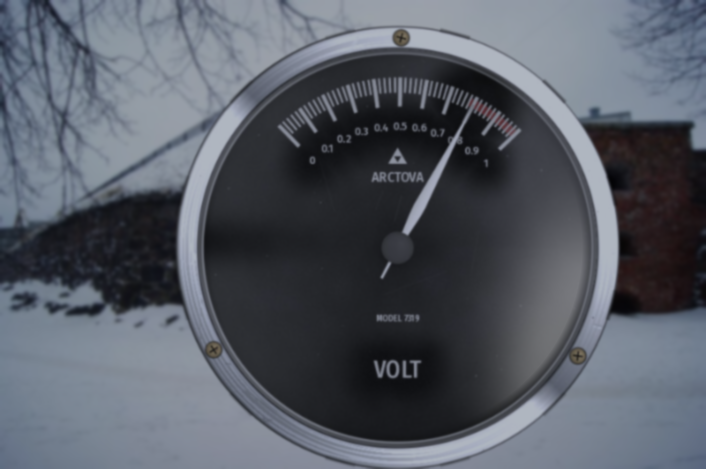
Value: V 0.8
